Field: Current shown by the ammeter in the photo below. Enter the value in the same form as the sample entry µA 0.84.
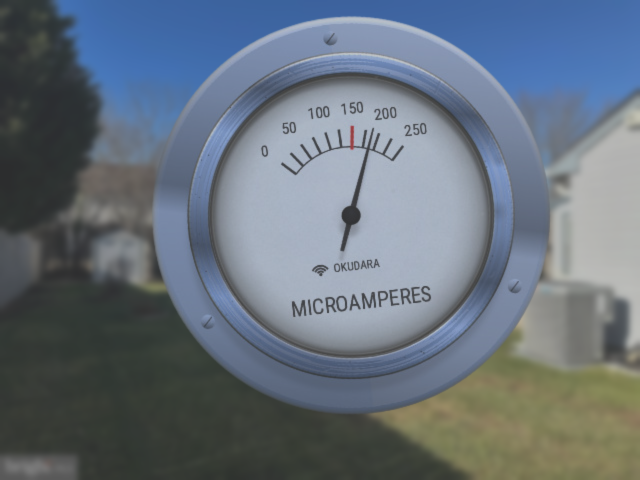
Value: µA 187.5
